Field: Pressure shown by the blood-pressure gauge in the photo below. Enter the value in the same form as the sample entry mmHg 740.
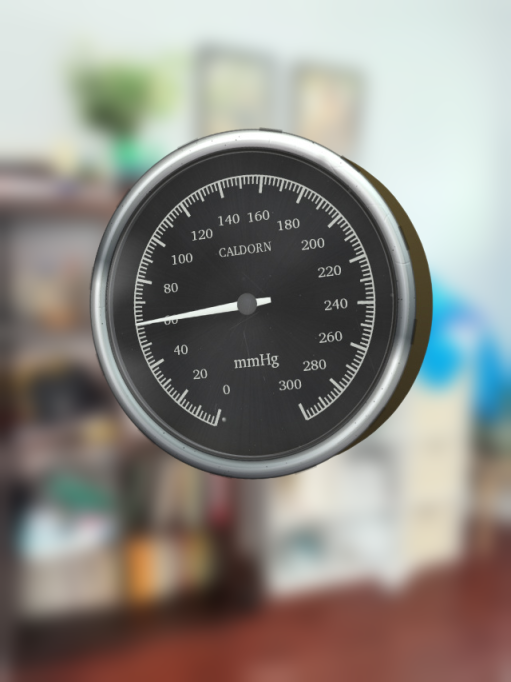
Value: mmHg 60
